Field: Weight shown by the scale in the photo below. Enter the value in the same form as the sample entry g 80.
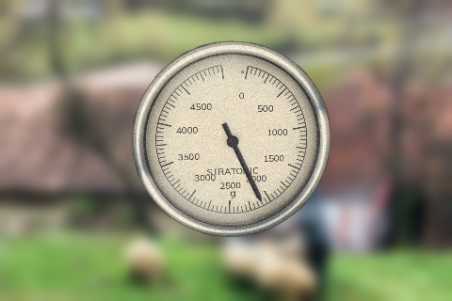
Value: g 2100
